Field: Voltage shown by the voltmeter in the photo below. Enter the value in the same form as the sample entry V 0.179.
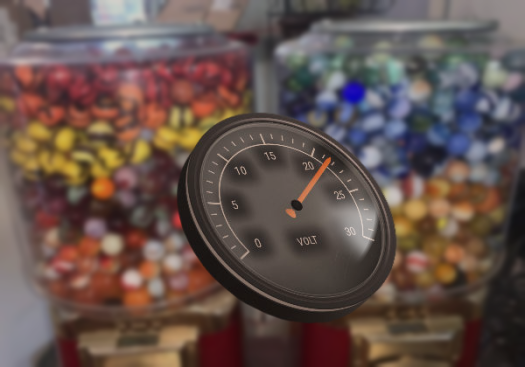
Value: V 21.5
